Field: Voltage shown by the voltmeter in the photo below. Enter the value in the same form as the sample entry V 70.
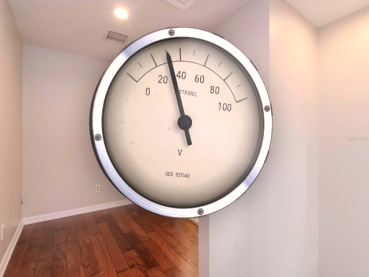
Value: V 30
